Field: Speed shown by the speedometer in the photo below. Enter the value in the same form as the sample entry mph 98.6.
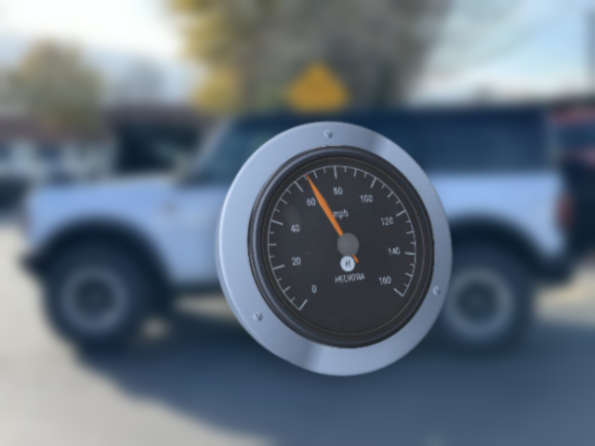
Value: mph 65
